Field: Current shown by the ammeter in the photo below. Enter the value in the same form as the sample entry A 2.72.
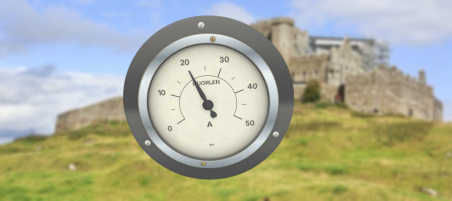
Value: A 20
